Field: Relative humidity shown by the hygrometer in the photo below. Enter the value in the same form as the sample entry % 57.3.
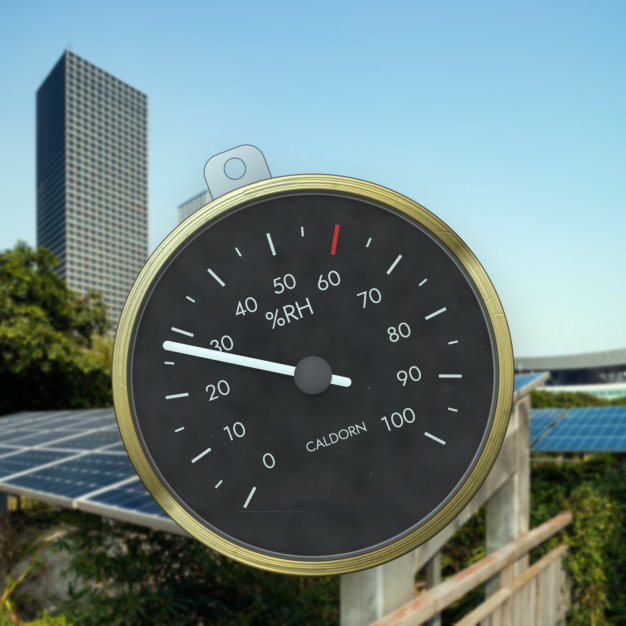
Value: % 27.5
